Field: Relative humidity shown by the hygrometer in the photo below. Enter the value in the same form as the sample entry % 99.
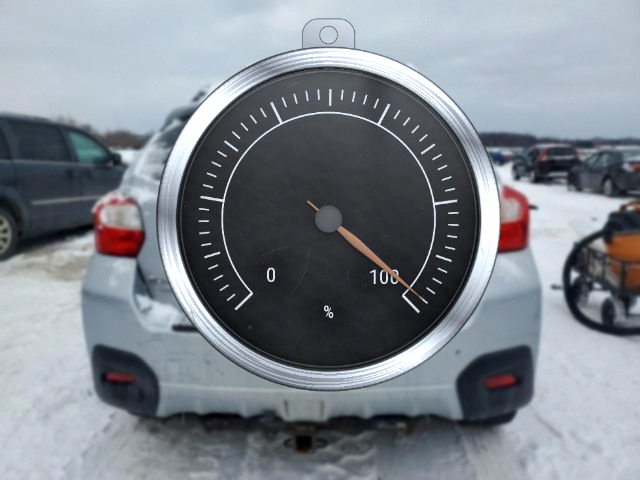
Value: % 98
